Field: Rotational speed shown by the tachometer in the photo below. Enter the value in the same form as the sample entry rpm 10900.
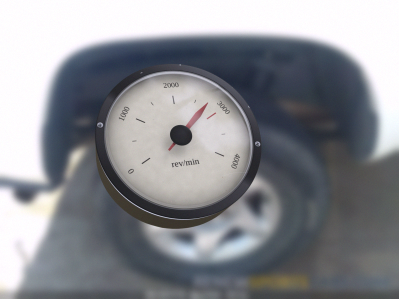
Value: rpm 2750
